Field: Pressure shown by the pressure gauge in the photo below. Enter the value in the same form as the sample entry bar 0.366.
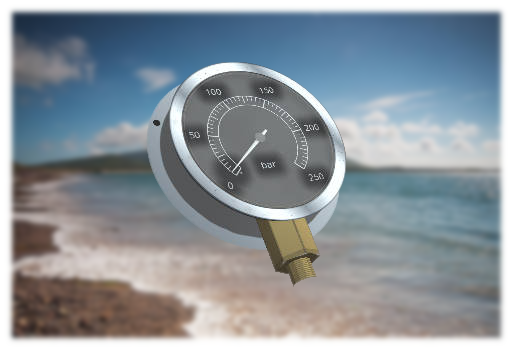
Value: bar 5
